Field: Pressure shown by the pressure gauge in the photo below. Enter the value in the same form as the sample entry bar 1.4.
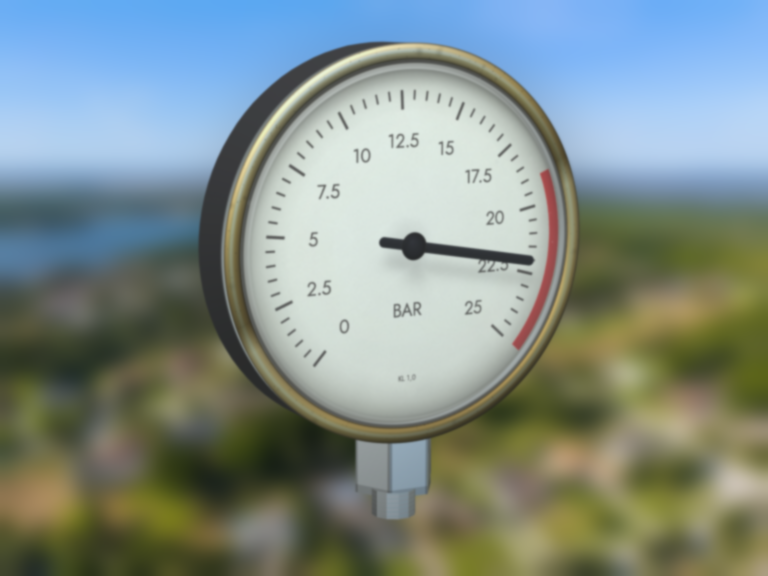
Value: bar 22
